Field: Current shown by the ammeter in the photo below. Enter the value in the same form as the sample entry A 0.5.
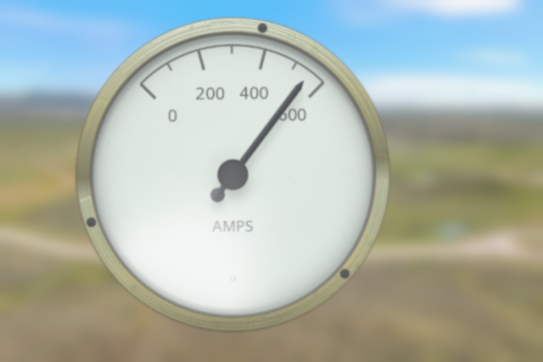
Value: A 550
